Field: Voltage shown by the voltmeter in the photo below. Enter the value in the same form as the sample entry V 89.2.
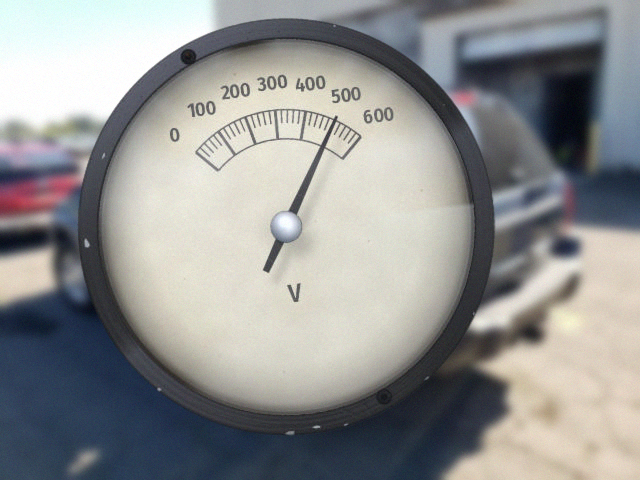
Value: V 500
